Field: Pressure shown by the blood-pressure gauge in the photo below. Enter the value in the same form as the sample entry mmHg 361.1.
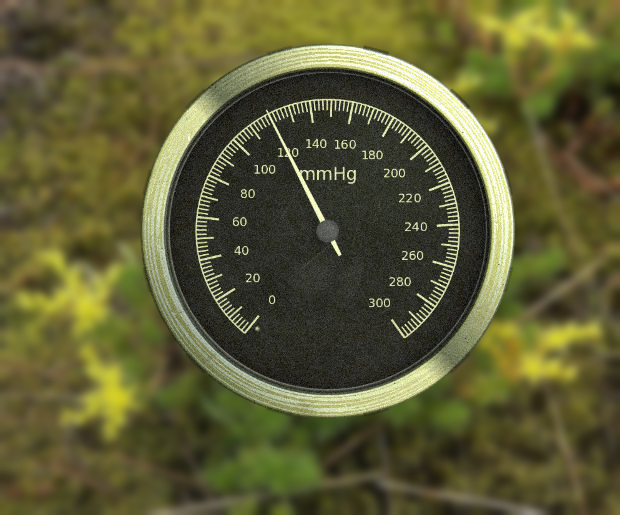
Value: mmHg 120
